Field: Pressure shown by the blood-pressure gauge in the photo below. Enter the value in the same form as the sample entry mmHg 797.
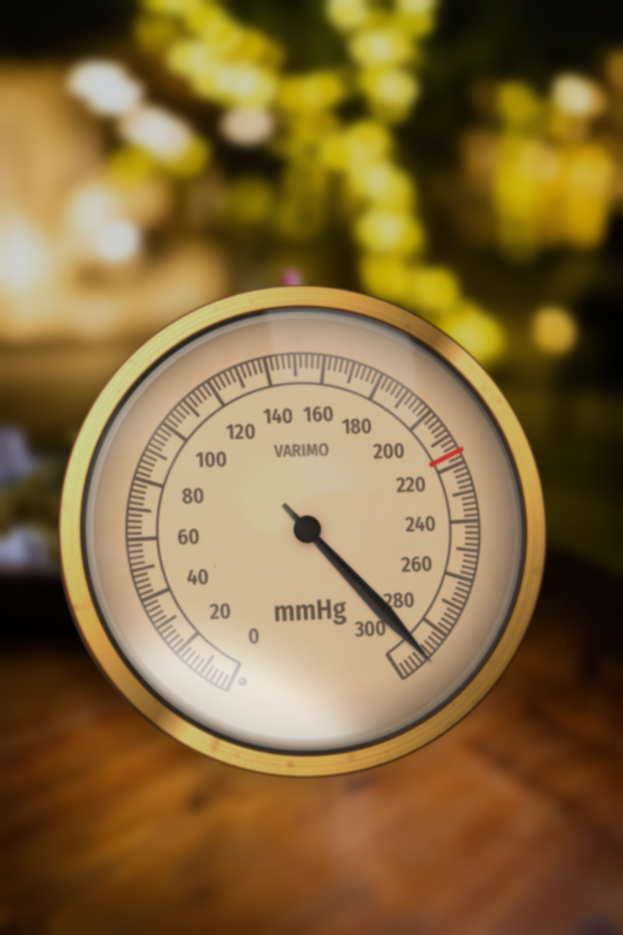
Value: mmHg 290
